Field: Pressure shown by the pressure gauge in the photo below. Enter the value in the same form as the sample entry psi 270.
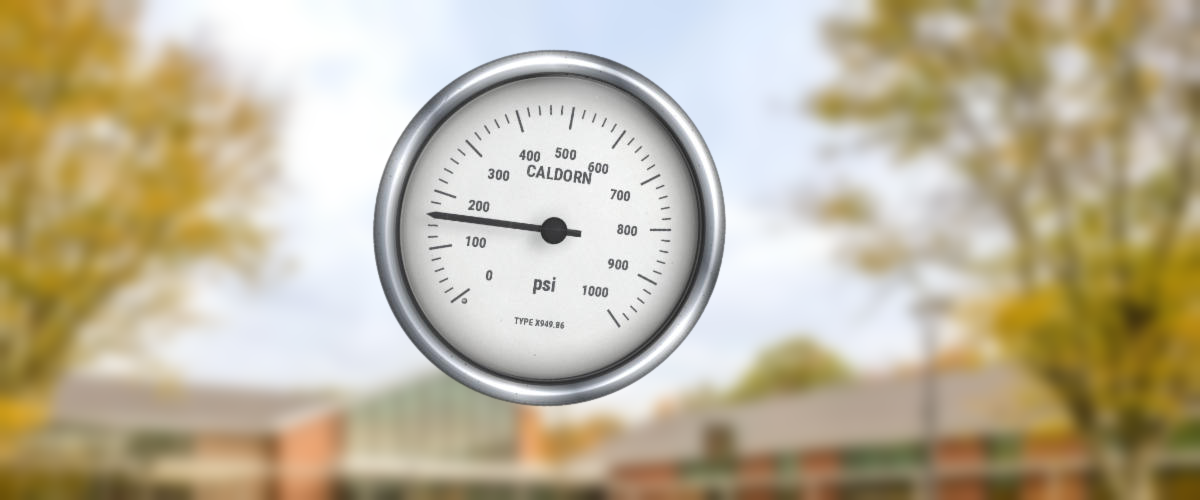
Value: psi 160
